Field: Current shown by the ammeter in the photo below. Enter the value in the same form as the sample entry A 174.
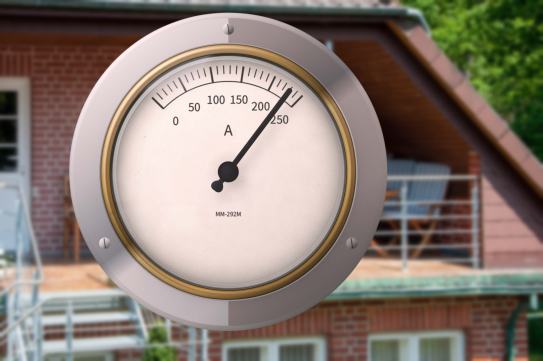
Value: A 230
